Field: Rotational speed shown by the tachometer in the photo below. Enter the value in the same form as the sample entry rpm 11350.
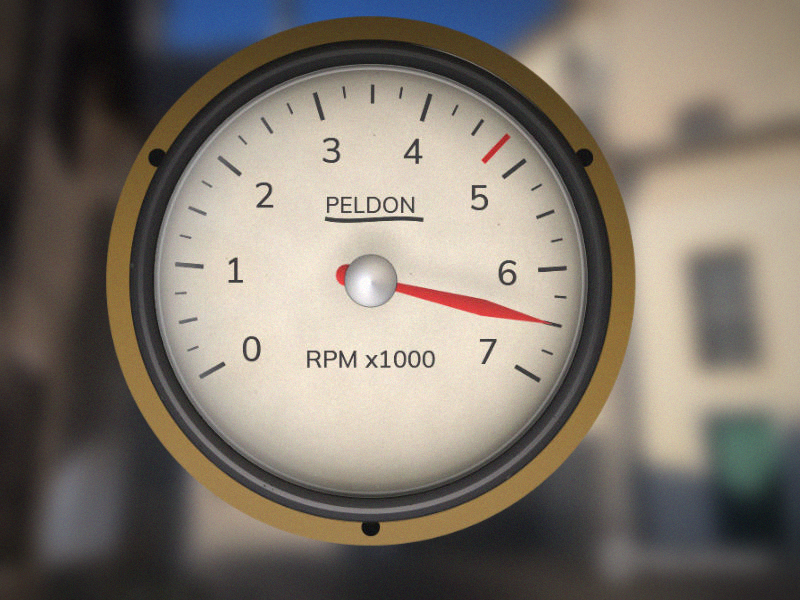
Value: rpm 6500
